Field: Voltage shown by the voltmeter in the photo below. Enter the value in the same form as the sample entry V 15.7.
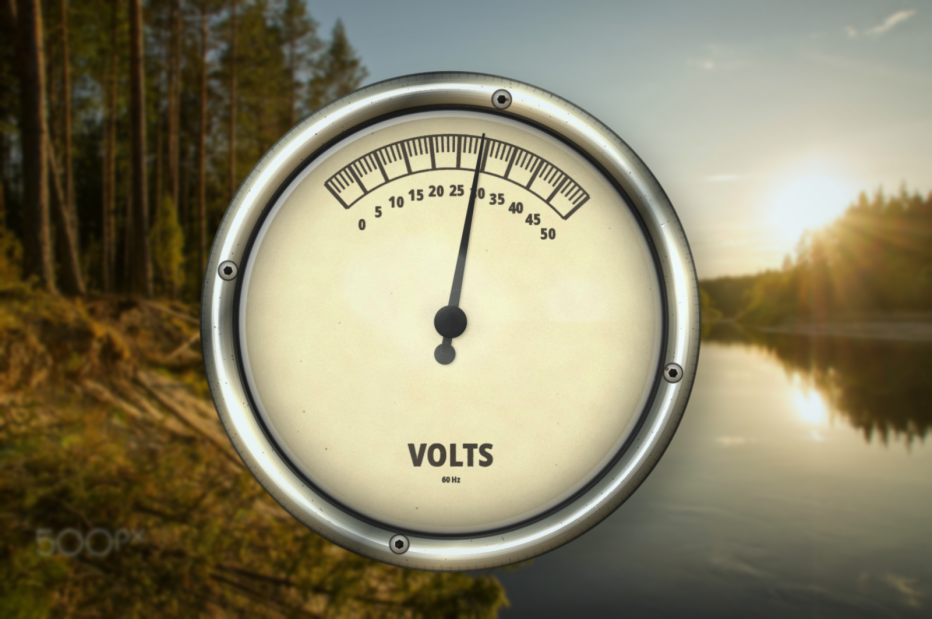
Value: V 29
